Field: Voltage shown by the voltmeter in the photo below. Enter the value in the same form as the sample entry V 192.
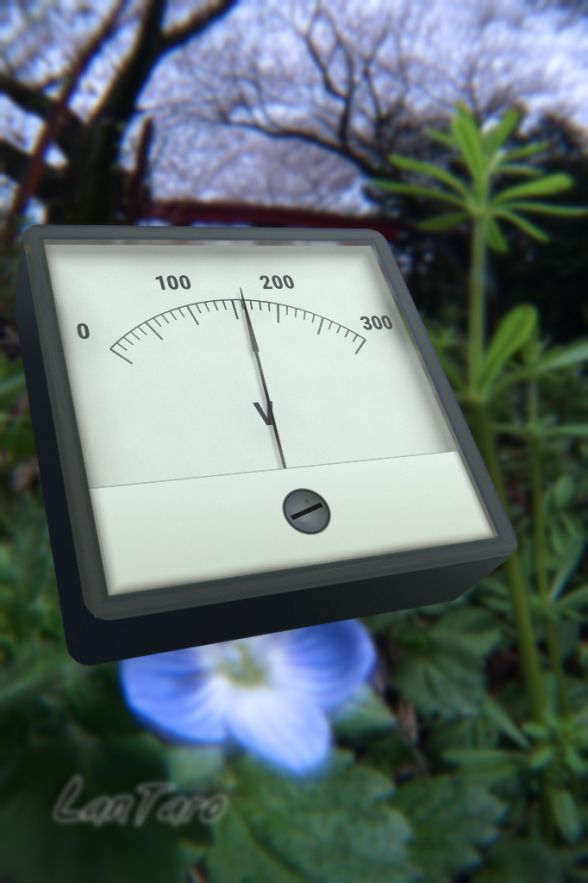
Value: V 160
